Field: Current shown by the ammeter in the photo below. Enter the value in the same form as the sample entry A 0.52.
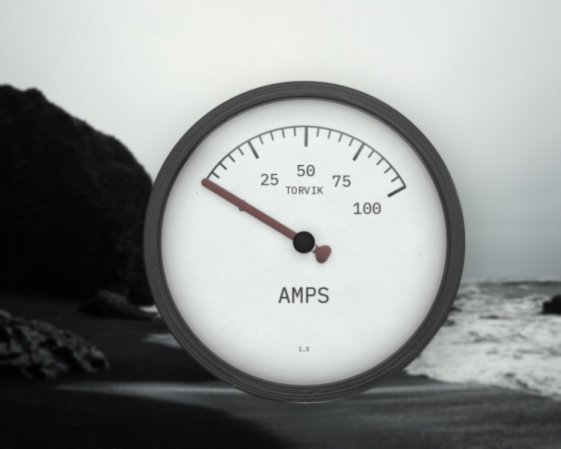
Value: A 0
